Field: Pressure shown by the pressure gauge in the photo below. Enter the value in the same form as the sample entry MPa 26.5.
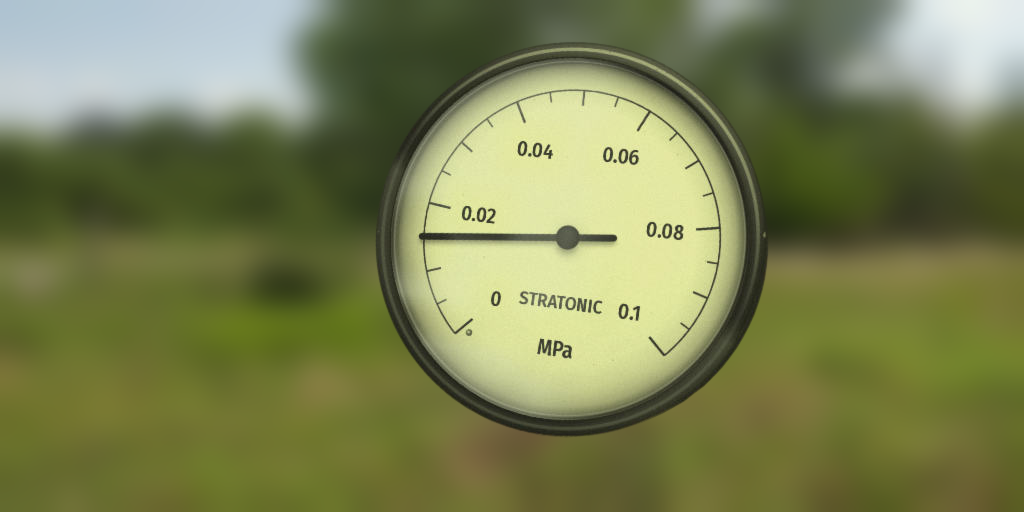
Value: MPa 0.015
